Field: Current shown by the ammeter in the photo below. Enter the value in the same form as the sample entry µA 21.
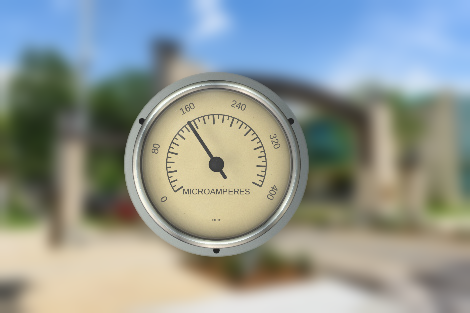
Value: µA 150
